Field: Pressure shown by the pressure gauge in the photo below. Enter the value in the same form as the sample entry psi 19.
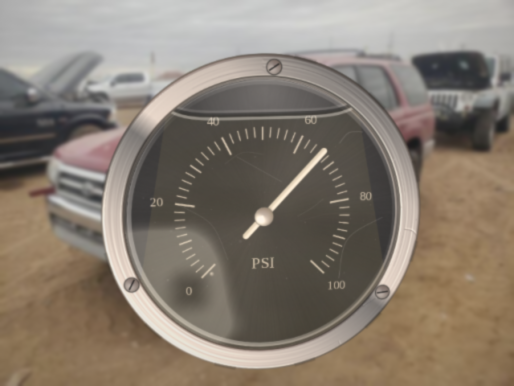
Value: psi 66
